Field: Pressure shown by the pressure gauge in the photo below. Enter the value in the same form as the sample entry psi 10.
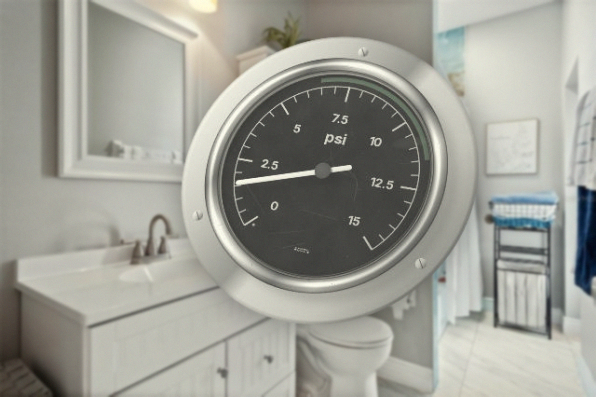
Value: psi 1.5
